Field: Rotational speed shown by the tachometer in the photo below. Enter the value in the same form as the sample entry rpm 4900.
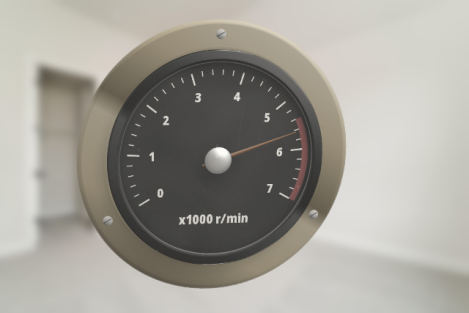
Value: rpm 5600
